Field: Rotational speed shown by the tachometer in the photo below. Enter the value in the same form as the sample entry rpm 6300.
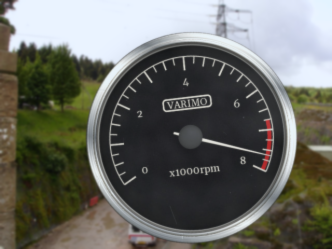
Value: rpm 7625
